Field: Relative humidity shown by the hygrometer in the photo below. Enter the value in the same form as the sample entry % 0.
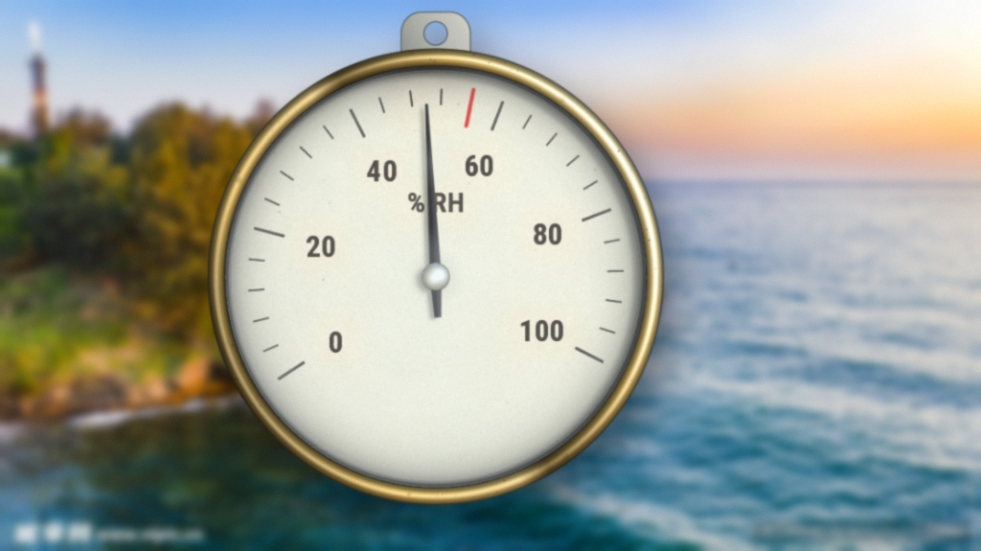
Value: % 50
